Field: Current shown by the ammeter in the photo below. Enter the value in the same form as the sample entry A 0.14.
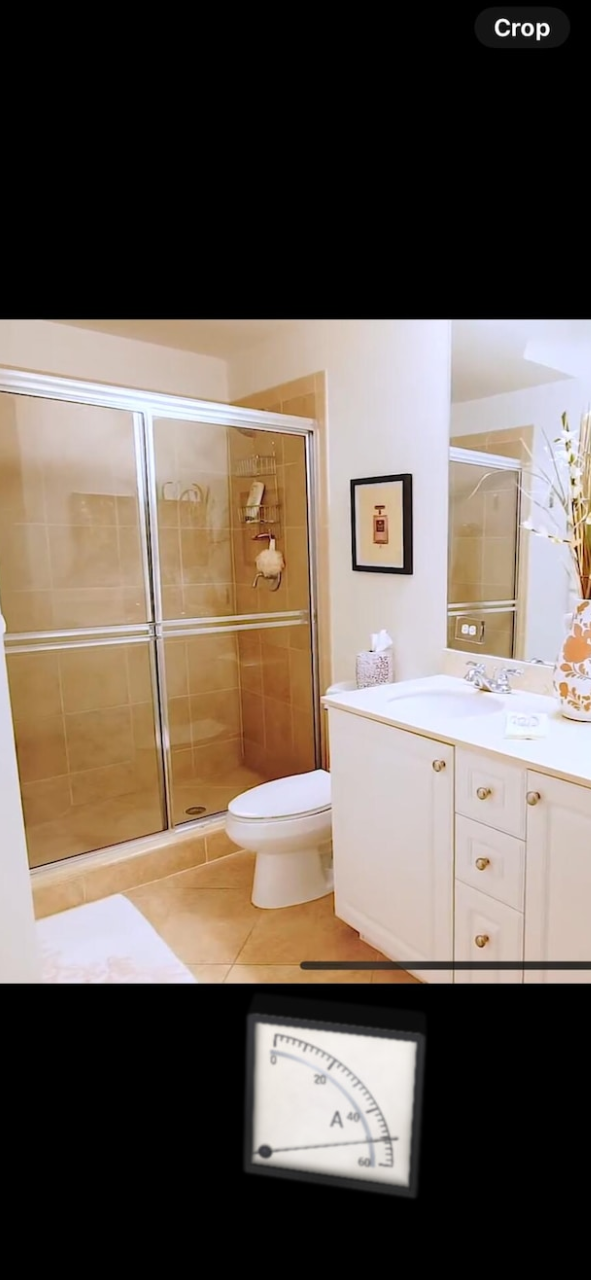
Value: A 50
